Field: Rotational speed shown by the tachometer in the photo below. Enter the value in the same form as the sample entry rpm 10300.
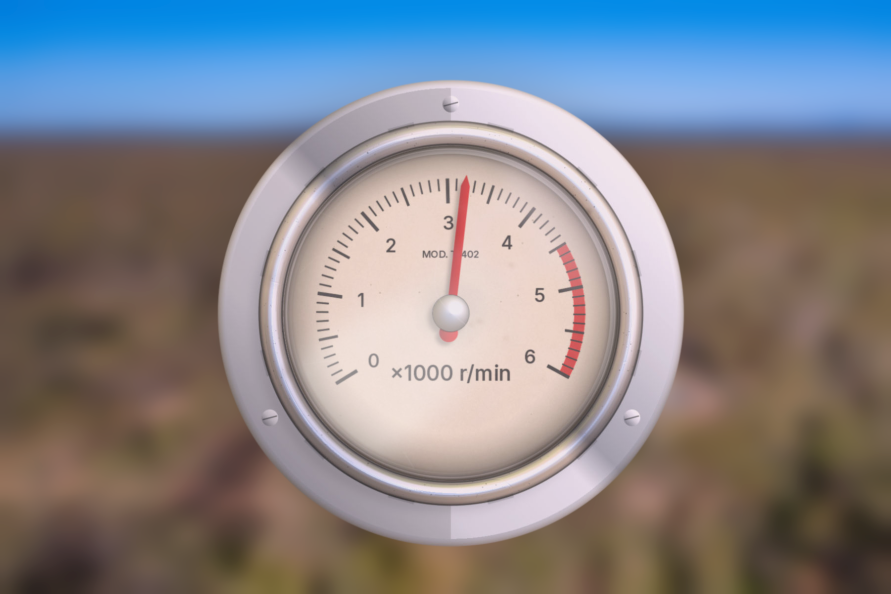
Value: rpm 3200
